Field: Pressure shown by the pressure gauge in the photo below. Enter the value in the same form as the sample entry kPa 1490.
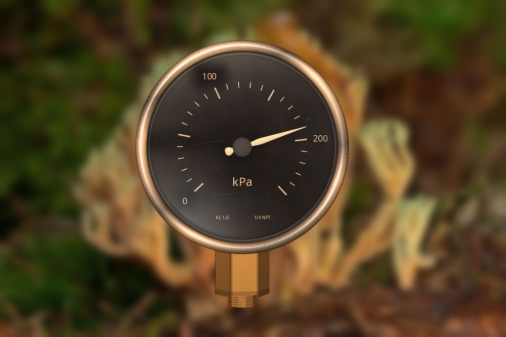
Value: kPa 190
